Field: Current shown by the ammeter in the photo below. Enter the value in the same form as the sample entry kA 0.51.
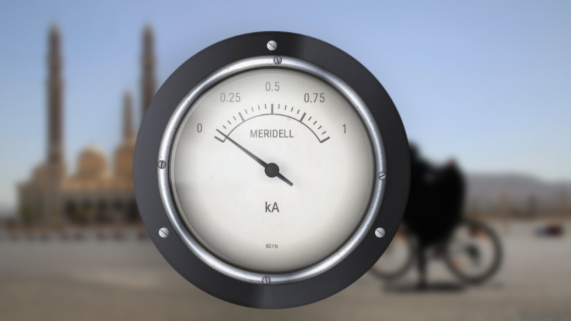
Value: kA 0.05
